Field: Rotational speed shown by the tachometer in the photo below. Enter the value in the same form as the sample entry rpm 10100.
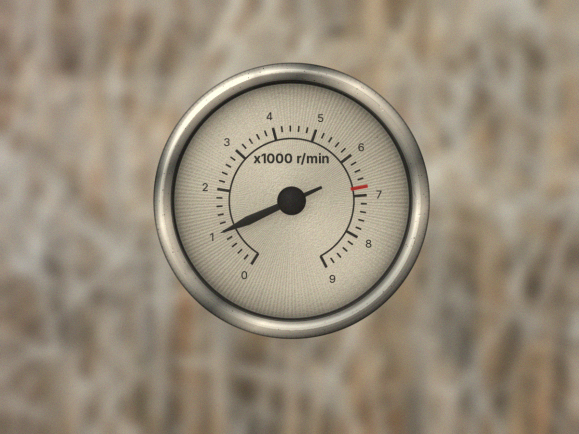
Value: rpm 1000
